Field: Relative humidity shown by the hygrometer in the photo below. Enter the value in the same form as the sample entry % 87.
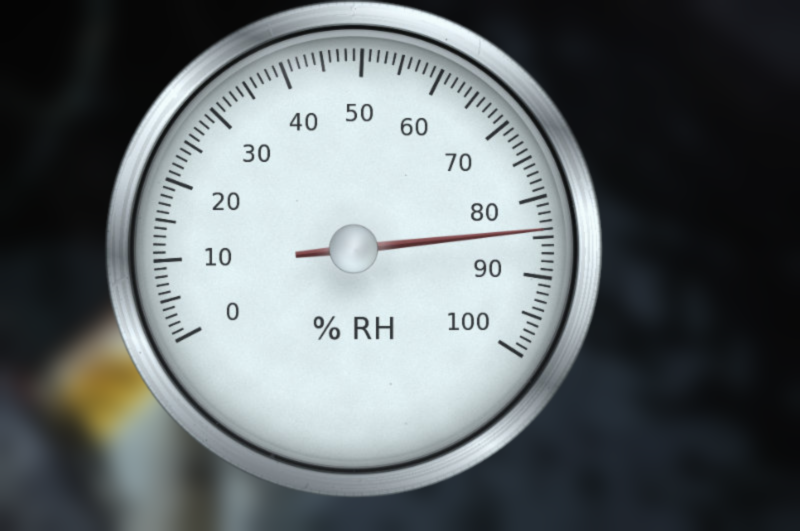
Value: % 84
